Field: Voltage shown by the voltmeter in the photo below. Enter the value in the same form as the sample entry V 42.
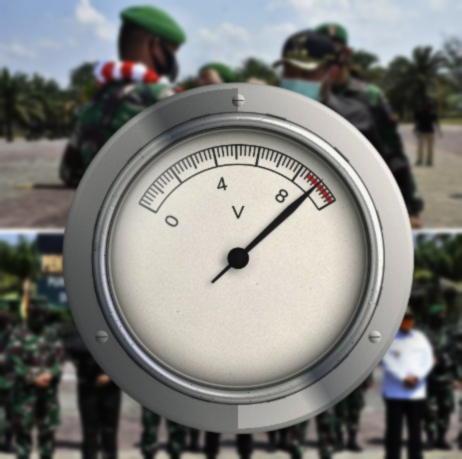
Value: V 9
